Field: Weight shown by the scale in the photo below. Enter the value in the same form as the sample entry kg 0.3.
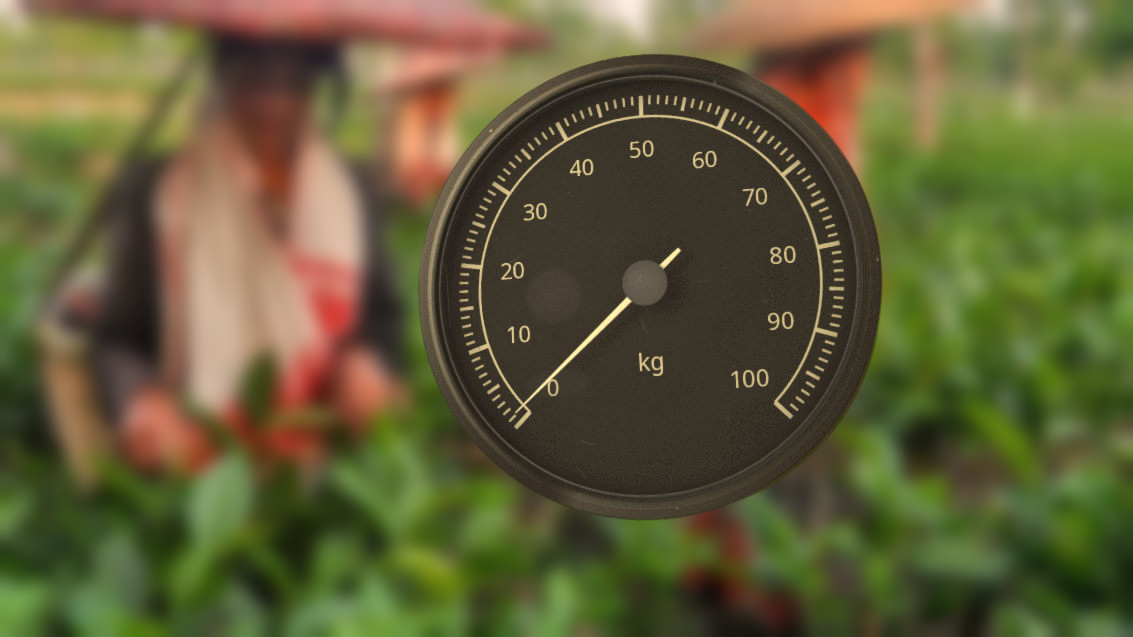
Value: kg 1
